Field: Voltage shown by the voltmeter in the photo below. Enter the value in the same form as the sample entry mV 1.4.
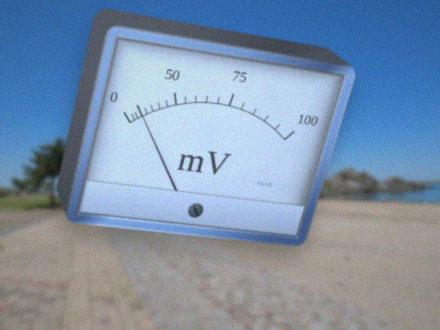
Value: mV 25
